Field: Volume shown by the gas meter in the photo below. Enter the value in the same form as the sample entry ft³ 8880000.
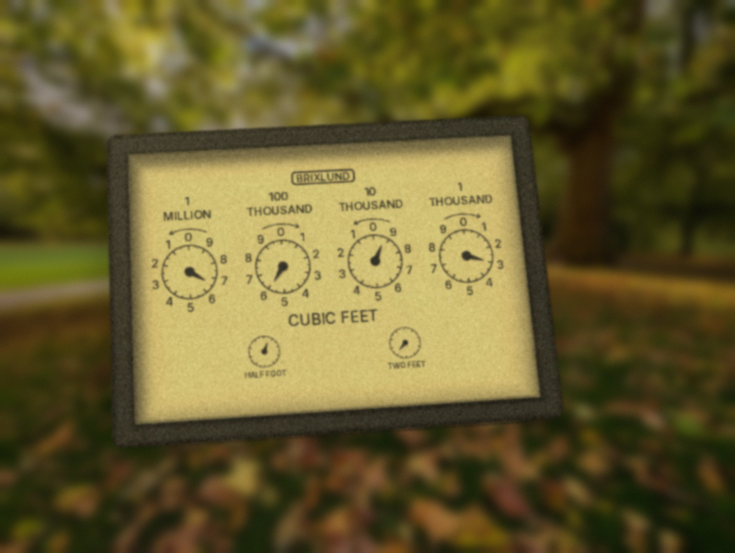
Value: ft³ 659300
